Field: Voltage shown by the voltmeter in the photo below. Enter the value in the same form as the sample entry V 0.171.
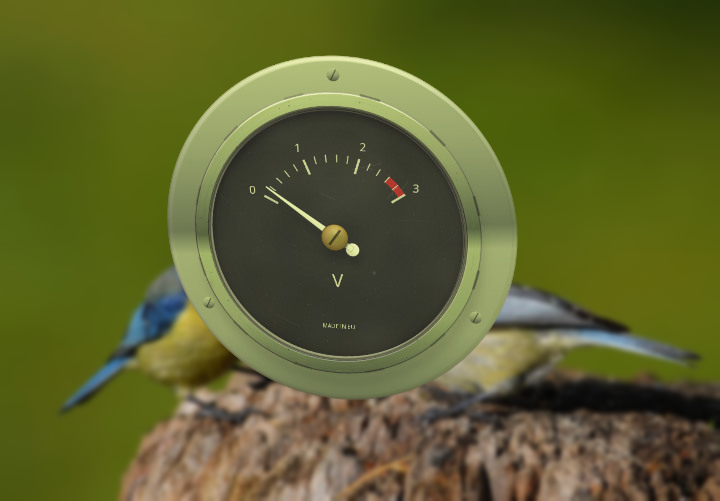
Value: V 0.2
